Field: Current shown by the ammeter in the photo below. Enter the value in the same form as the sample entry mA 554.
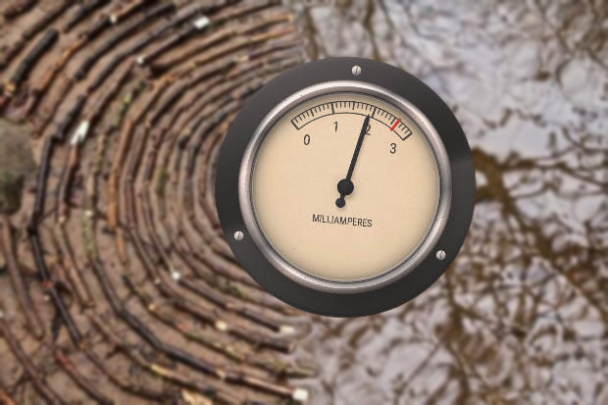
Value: mA 1.9
